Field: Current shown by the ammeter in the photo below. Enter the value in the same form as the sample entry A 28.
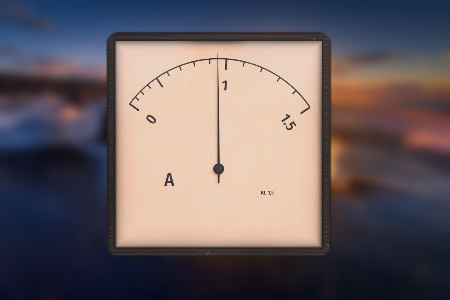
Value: A 0.95
